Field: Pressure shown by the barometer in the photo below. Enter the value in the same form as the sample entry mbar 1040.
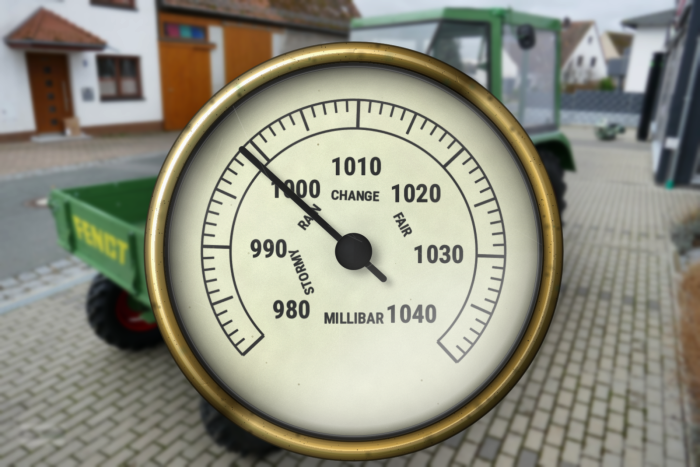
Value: mbar 999
